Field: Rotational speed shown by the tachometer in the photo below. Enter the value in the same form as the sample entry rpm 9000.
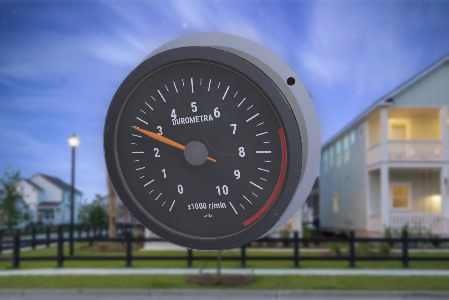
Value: rpm 2750
